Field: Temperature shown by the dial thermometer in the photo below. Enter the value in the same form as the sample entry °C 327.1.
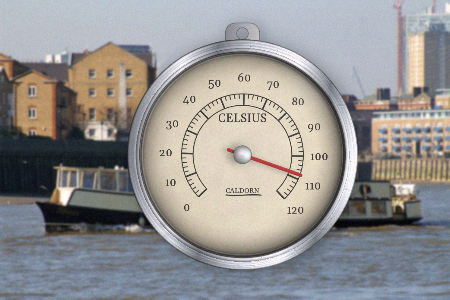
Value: °C 108
